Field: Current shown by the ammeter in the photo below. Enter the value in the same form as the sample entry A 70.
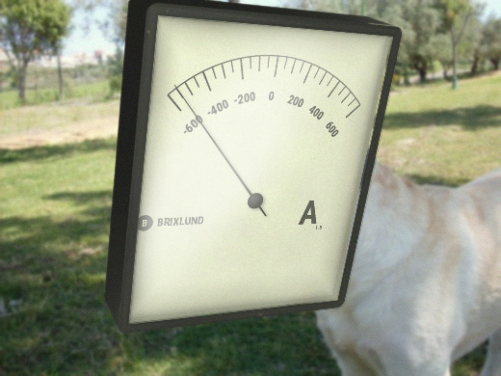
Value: A -550
